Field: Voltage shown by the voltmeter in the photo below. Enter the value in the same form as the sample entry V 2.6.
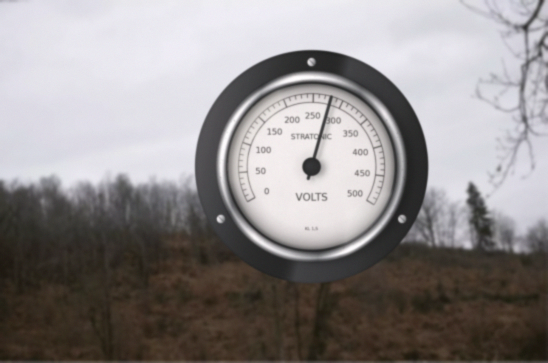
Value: V 280
